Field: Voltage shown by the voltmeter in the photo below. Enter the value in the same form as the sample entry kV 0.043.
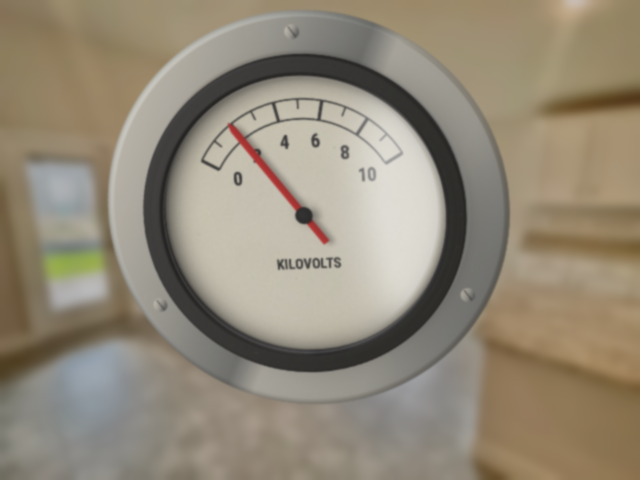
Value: kV 2
